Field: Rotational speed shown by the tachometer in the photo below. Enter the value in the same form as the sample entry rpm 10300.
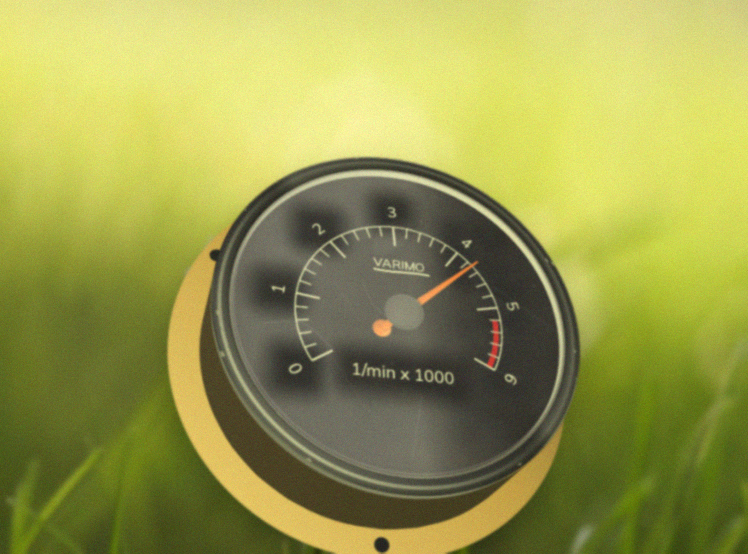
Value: rpm 4300
